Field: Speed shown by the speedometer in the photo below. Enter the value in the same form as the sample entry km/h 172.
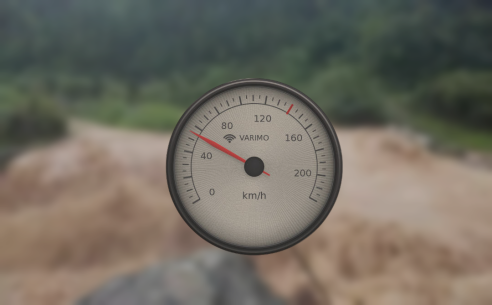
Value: km/h 55
